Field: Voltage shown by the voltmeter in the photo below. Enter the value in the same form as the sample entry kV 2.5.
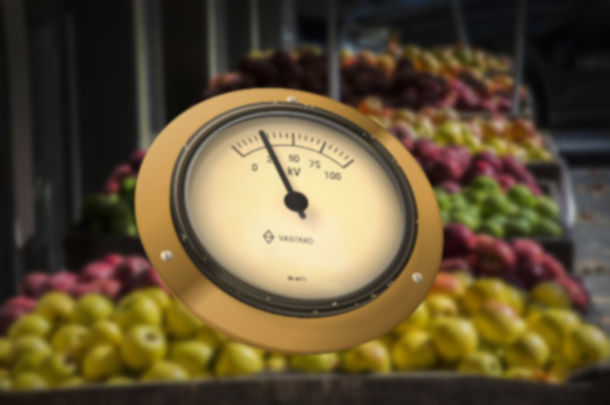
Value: kV 25
